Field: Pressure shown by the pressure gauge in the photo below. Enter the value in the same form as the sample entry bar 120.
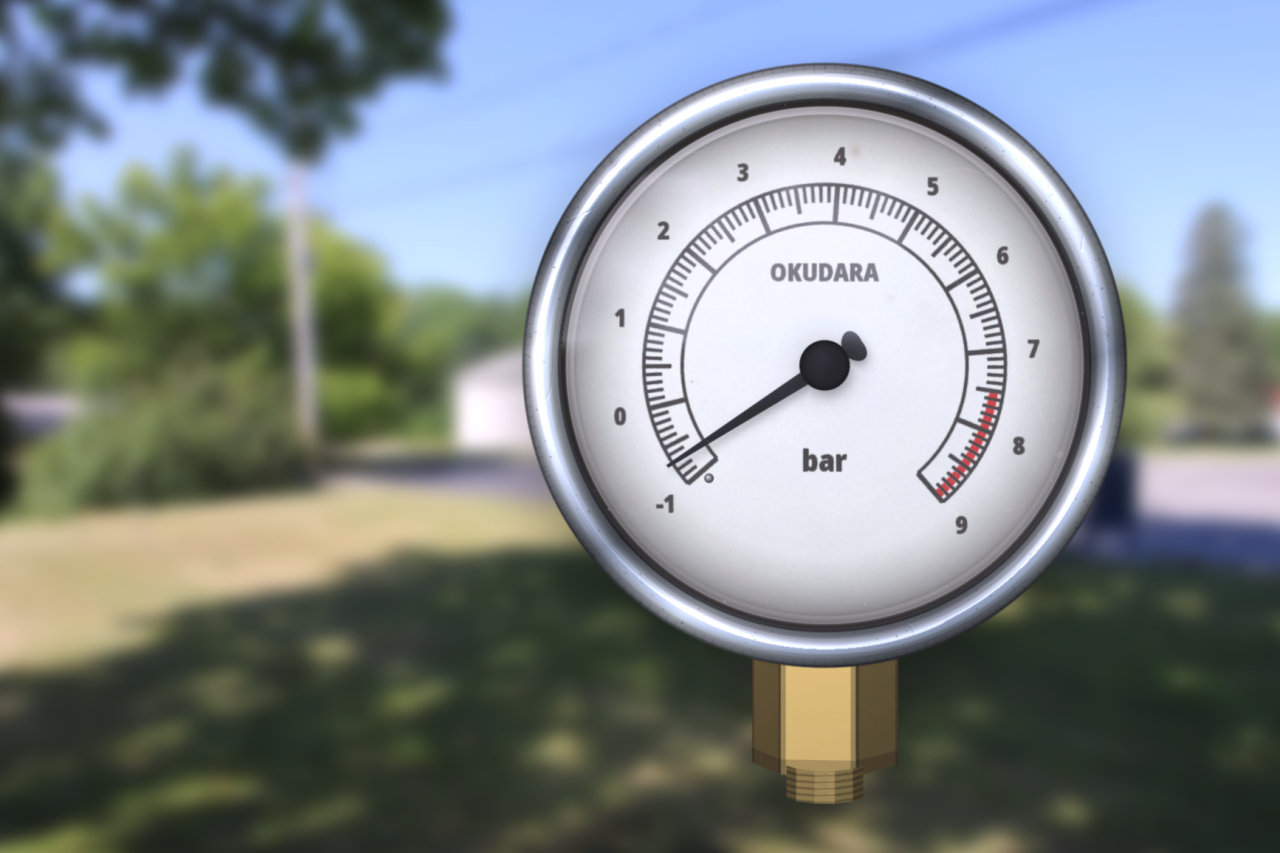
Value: bar -0.7
